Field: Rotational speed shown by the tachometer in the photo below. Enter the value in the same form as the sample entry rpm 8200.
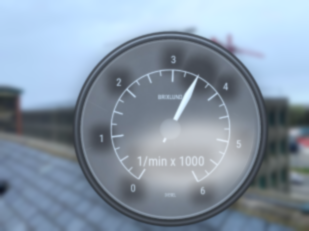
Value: rpm 3500
